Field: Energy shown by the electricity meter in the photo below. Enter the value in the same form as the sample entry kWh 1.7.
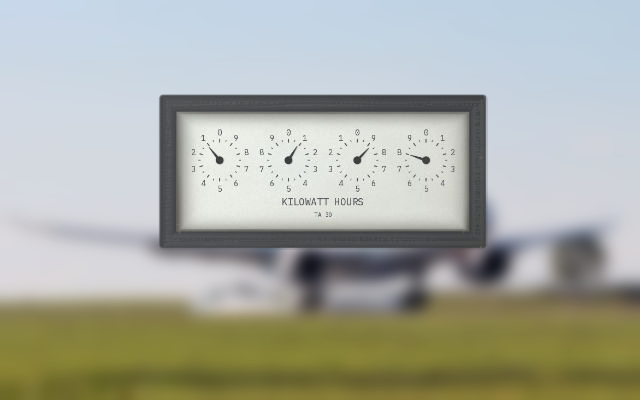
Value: kWh 1088
